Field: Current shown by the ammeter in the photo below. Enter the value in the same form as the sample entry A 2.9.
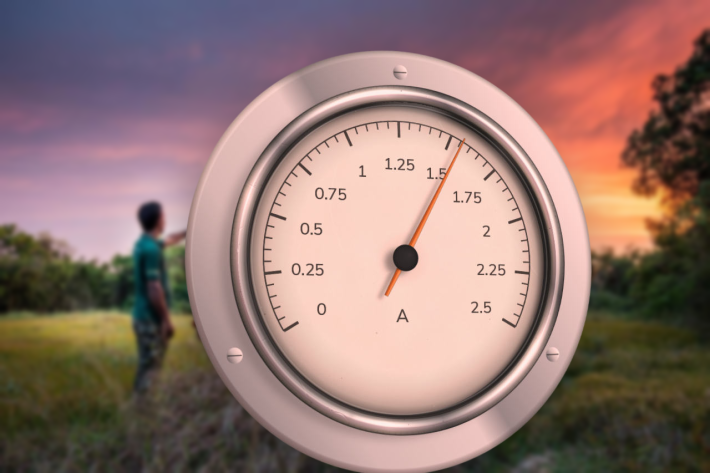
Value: A 1.55
